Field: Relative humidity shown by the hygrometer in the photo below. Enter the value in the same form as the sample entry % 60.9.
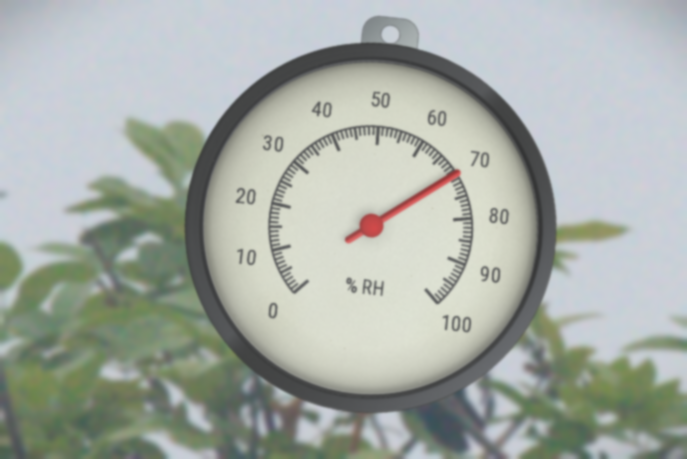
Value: % 70
